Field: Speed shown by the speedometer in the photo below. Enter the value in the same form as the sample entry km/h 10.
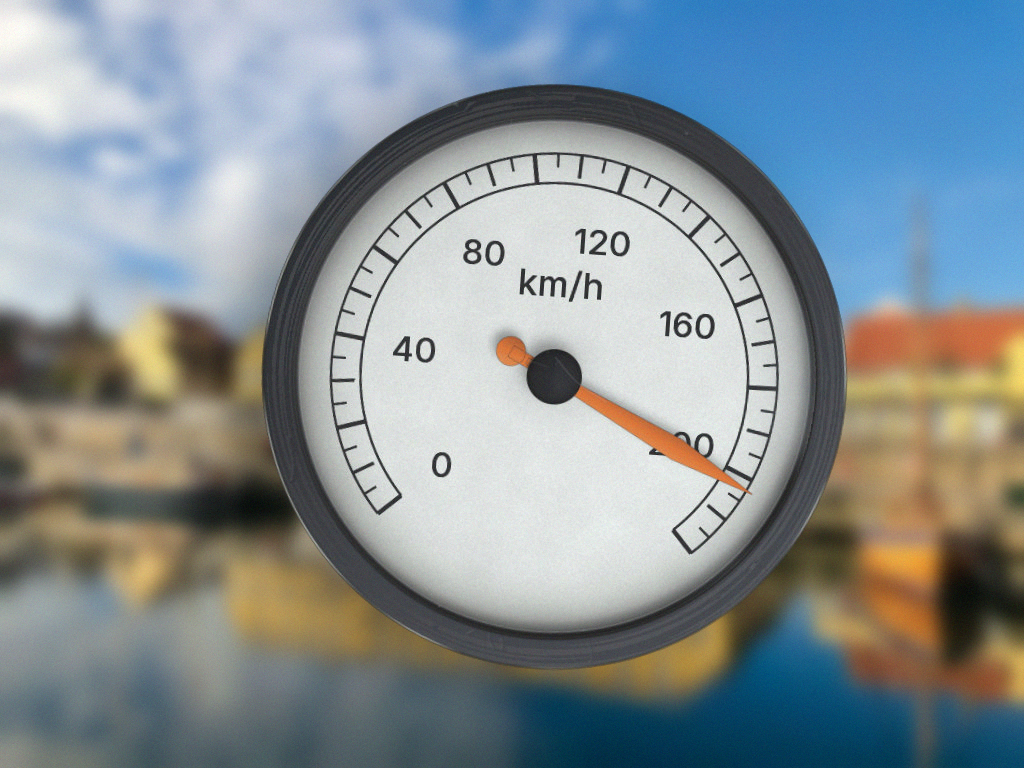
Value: km/h 202.5
